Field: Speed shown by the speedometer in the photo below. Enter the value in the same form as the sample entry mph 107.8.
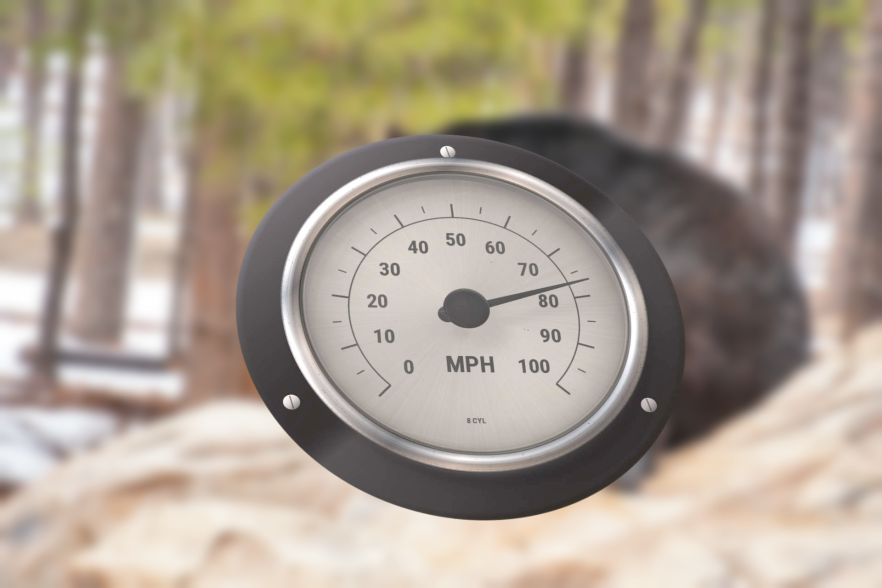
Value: mph 77.5
